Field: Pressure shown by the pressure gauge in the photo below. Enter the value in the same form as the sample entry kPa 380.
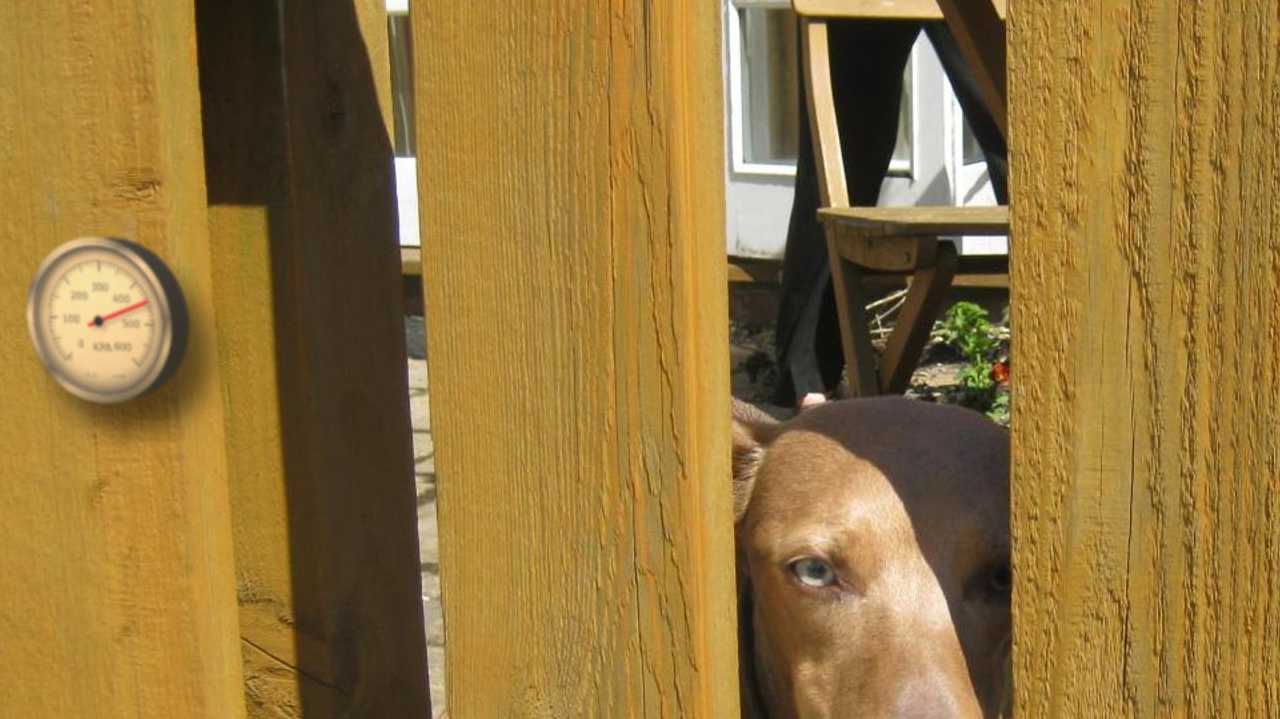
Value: kPa 450
